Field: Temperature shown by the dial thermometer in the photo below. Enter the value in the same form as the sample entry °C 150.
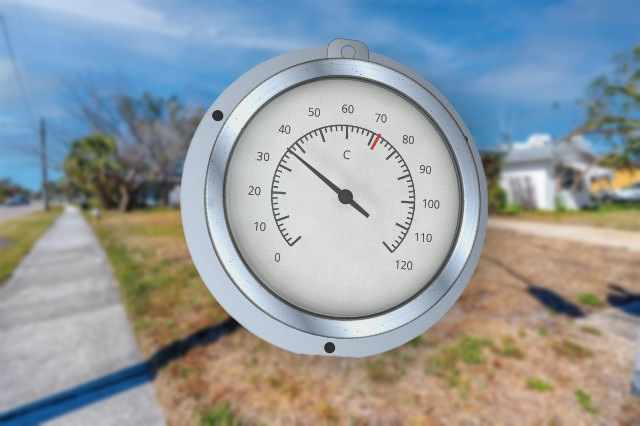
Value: °C 36
